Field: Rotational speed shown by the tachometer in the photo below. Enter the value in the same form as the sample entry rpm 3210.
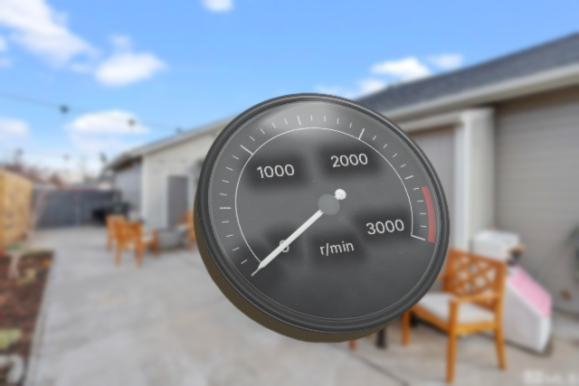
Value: rpm 0
